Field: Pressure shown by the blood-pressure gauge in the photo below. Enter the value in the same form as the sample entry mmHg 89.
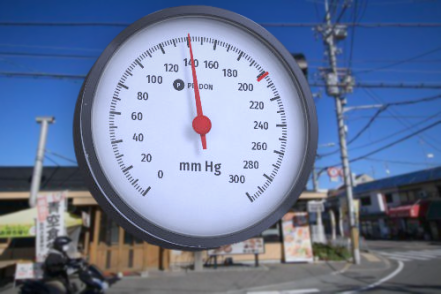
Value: mmHg 140
